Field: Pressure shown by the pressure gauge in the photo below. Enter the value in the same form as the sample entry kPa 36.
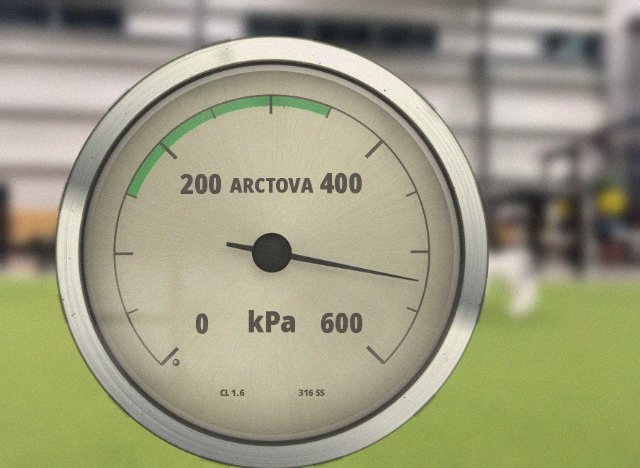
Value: kPa 525
